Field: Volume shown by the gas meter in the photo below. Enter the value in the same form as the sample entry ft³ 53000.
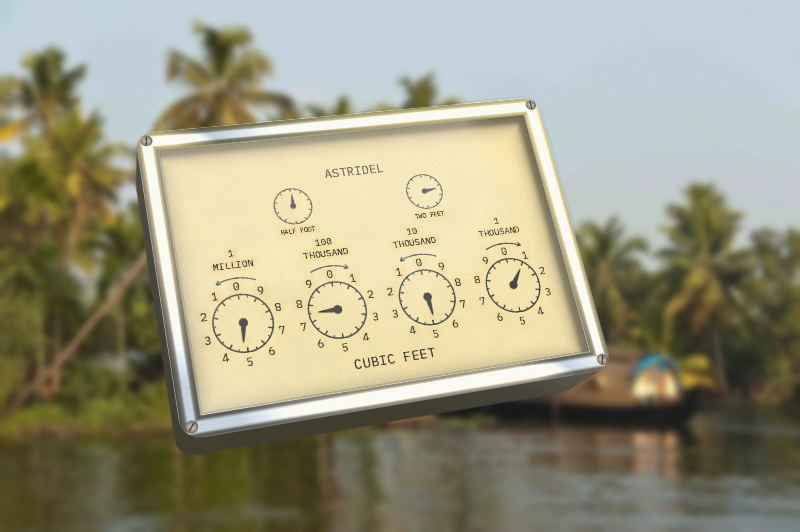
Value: ft³ 475100
